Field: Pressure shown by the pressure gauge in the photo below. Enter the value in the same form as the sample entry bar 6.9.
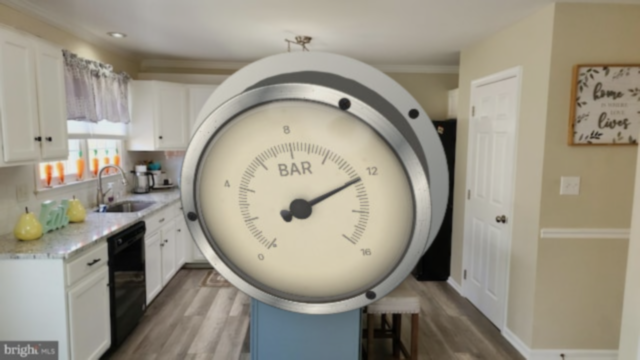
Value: bar 12
